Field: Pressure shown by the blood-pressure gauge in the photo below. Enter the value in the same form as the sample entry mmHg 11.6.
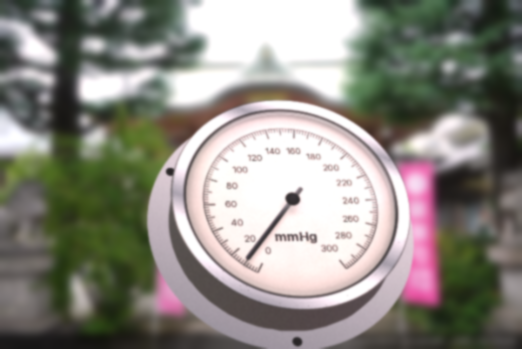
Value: mmHg 10
